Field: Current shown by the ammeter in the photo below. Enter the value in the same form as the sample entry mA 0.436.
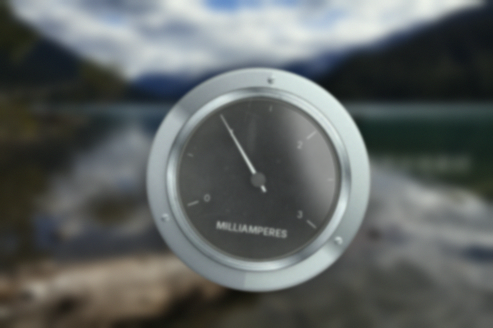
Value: mA 1
